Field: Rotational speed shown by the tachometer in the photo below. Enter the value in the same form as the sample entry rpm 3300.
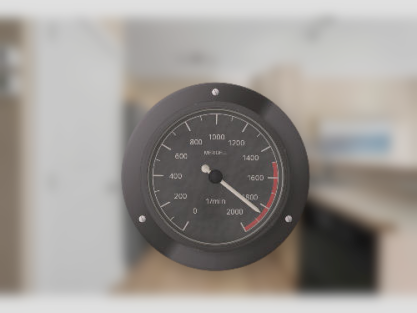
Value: rpm 1850
